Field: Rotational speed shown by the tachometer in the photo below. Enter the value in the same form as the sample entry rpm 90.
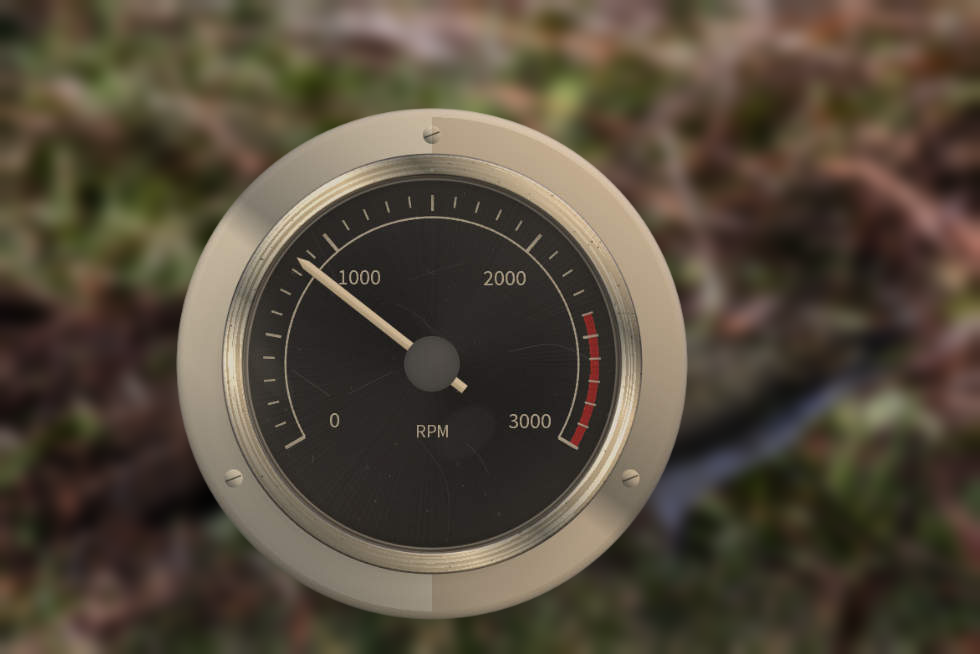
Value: rpm 850
